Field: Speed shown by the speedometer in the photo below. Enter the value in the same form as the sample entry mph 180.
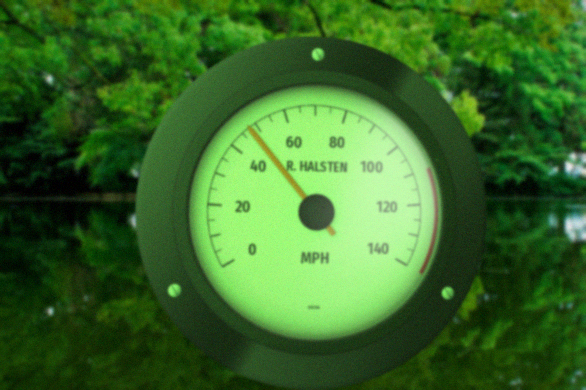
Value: mph 47.5
